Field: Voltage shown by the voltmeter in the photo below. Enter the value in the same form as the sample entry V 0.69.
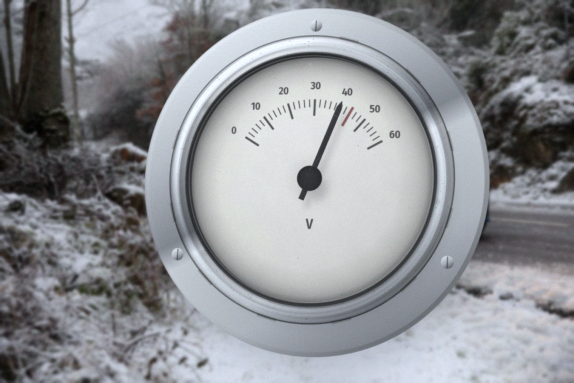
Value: V 40
